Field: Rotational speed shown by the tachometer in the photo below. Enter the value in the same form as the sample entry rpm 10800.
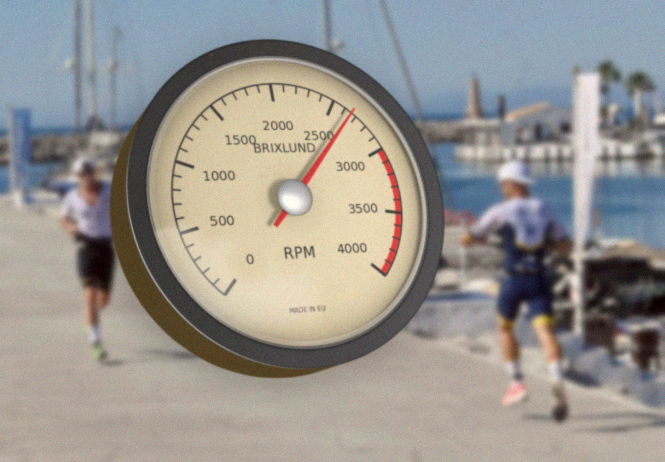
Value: rpm 2650
